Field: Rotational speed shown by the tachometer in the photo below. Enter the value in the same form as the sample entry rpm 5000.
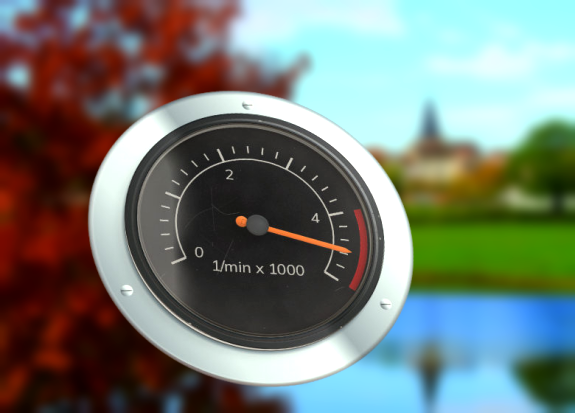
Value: rpm 4600
